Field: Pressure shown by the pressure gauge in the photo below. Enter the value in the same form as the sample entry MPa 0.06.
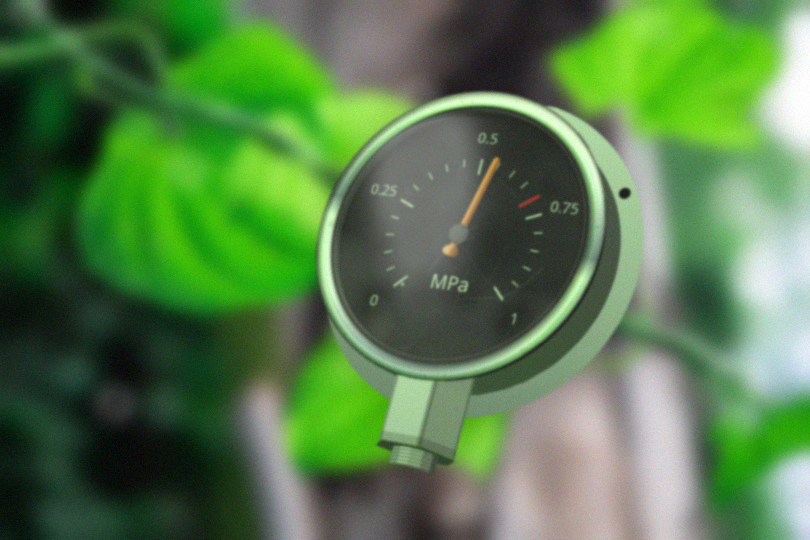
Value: MPa 0.55
